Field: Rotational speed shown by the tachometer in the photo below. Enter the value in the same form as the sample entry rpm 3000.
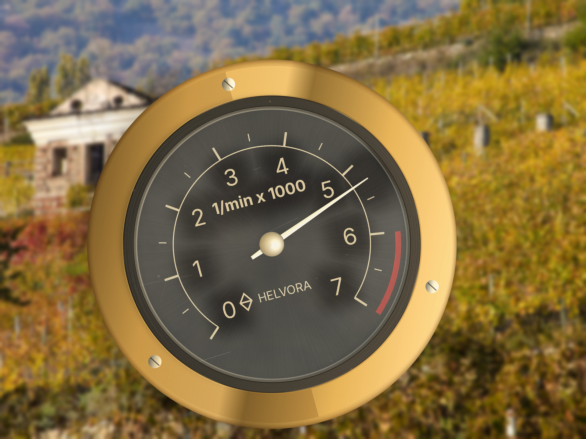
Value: rpm 5250
